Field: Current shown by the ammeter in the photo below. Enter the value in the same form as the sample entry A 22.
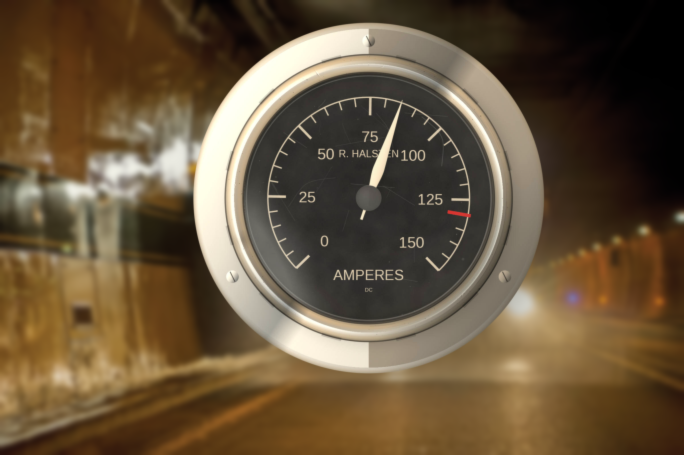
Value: A 85
